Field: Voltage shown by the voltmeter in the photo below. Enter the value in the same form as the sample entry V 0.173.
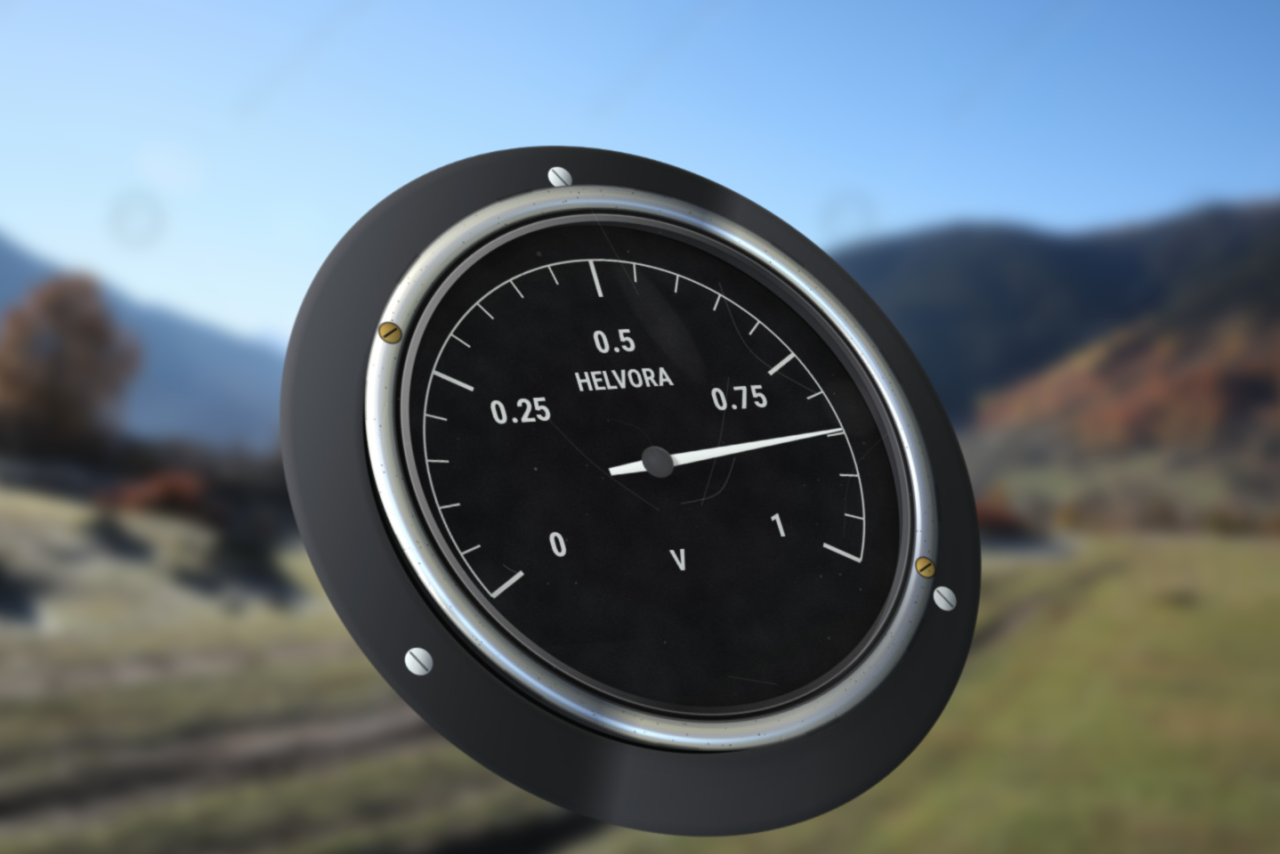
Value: V 0.85
